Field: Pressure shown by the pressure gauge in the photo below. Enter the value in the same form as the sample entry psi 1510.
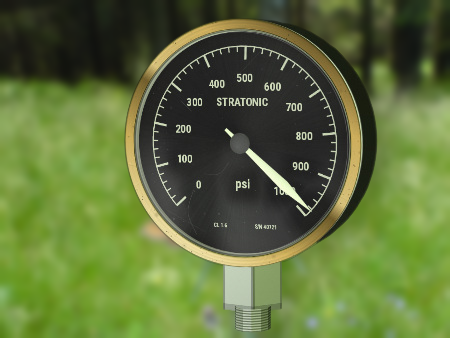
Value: psi 980
